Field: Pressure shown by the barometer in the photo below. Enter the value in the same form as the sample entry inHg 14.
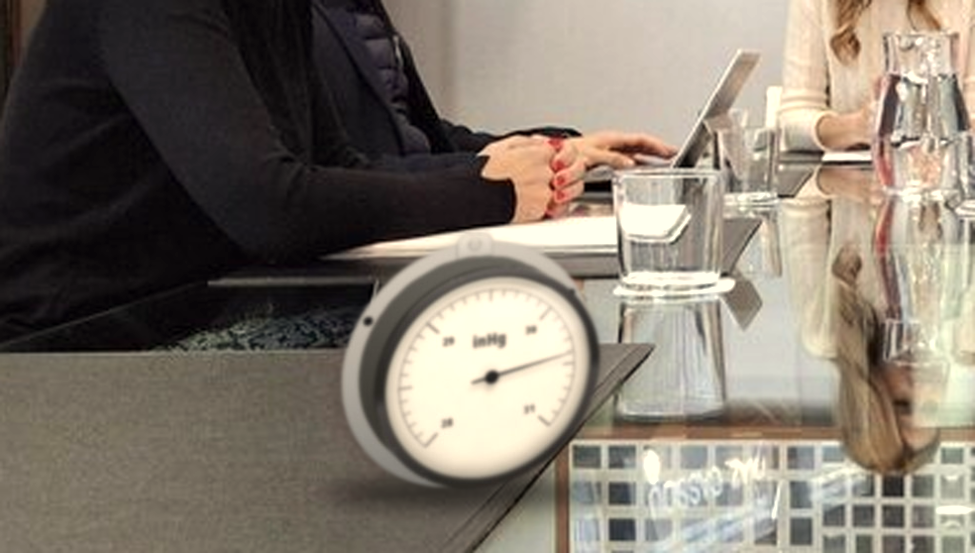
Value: inHg 30.4
